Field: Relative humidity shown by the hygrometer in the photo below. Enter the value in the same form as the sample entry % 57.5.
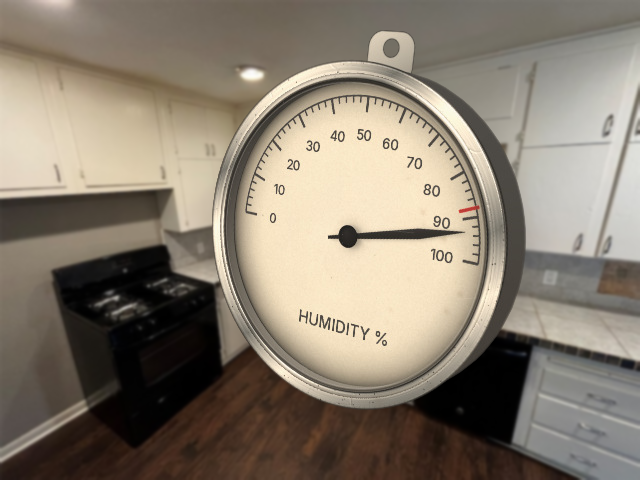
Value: % 93
